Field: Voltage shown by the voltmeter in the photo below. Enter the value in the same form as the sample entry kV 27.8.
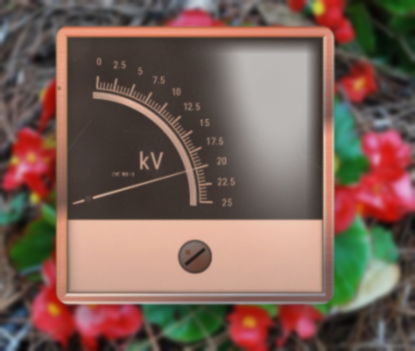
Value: kV 20
